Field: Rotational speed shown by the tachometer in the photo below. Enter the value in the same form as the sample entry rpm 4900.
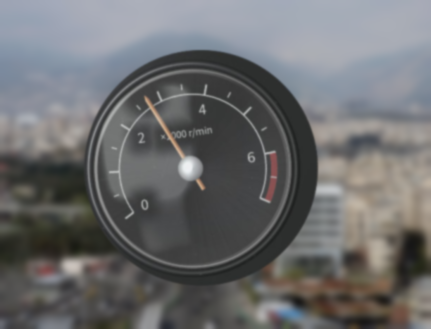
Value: rpm 2750
